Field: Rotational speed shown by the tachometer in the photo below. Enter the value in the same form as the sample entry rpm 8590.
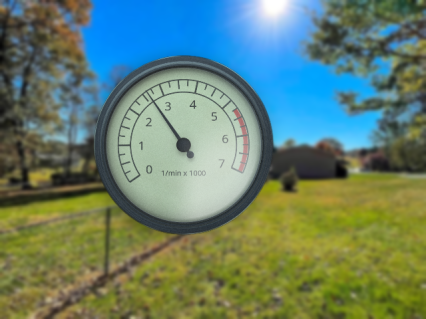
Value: rpm 2625
